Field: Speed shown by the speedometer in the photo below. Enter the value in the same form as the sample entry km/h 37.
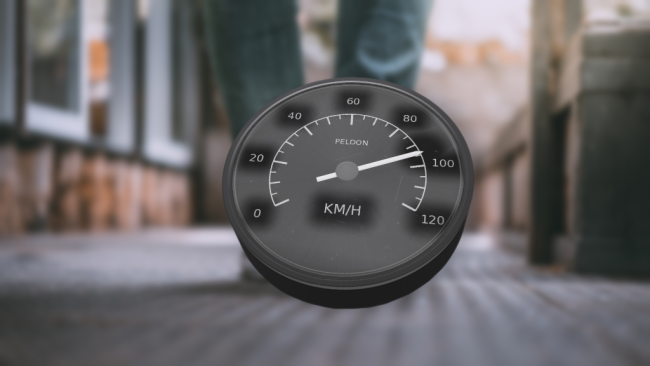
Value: km/h 95
